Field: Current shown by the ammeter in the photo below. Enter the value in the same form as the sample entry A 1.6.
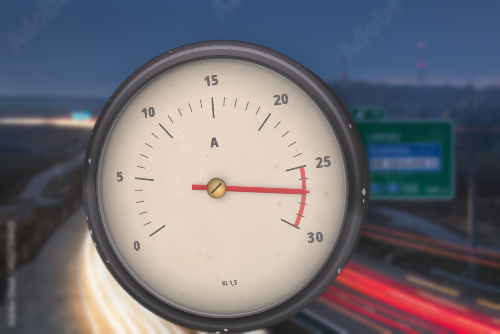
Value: A 27
